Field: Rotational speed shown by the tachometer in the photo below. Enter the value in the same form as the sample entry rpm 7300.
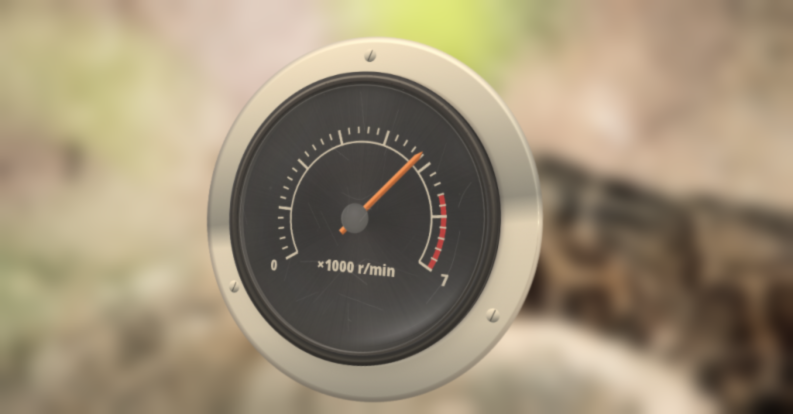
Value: rpm 4800
